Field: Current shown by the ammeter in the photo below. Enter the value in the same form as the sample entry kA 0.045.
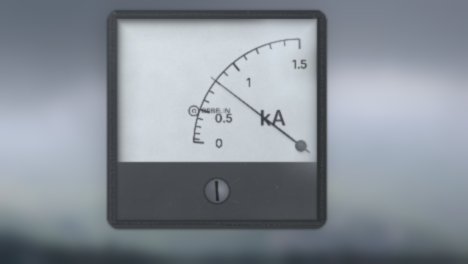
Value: kA 0.8
